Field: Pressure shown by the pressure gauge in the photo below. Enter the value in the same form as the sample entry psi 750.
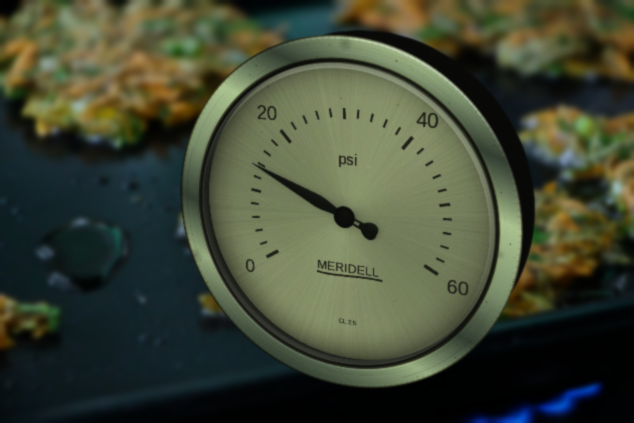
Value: psi 14
